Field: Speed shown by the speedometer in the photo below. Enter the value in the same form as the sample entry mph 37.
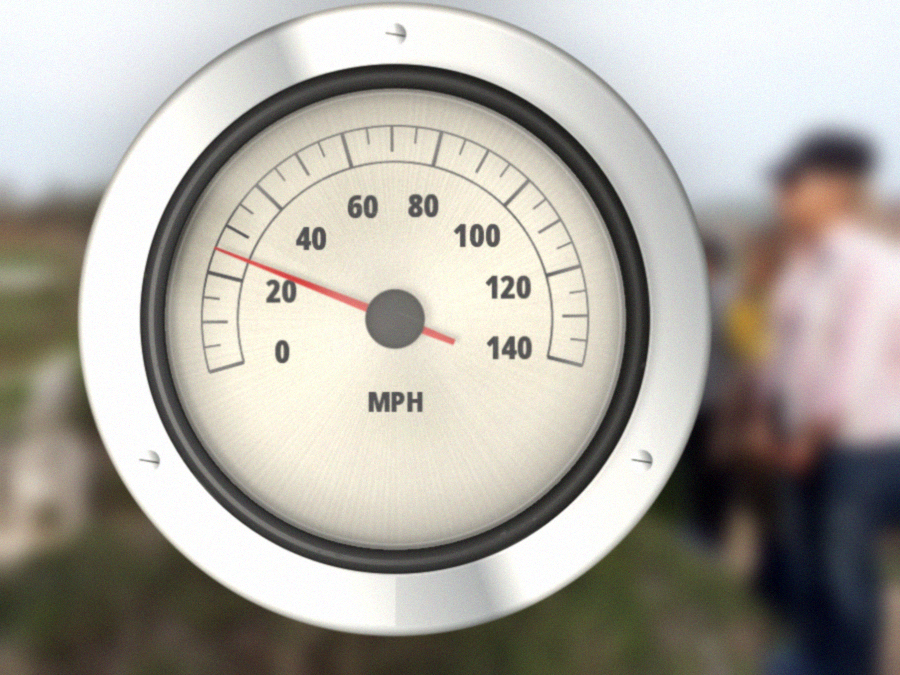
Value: mph 25
